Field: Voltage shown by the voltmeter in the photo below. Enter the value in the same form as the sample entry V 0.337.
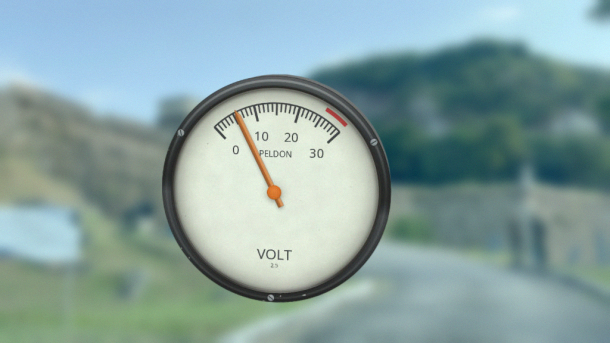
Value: V 6
